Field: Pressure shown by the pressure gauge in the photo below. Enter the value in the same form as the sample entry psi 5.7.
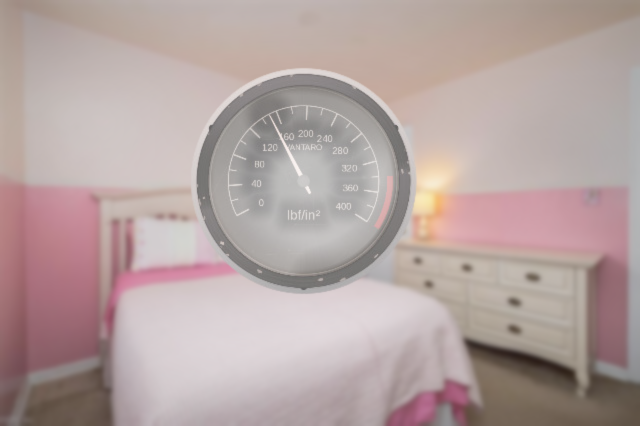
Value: psi 150
